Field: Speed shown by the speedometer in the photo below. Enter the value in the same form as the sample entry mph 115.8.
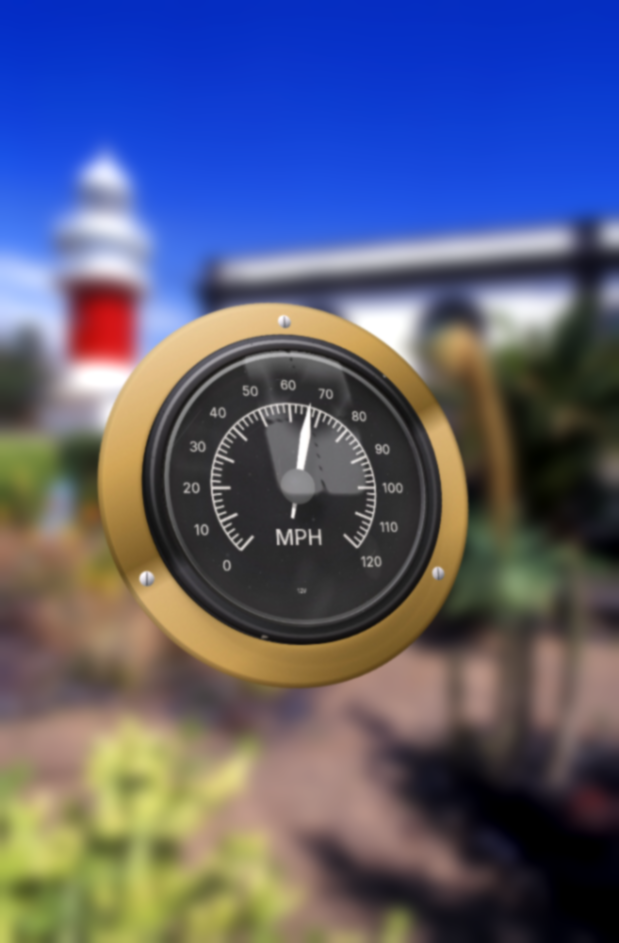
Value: mph 66
